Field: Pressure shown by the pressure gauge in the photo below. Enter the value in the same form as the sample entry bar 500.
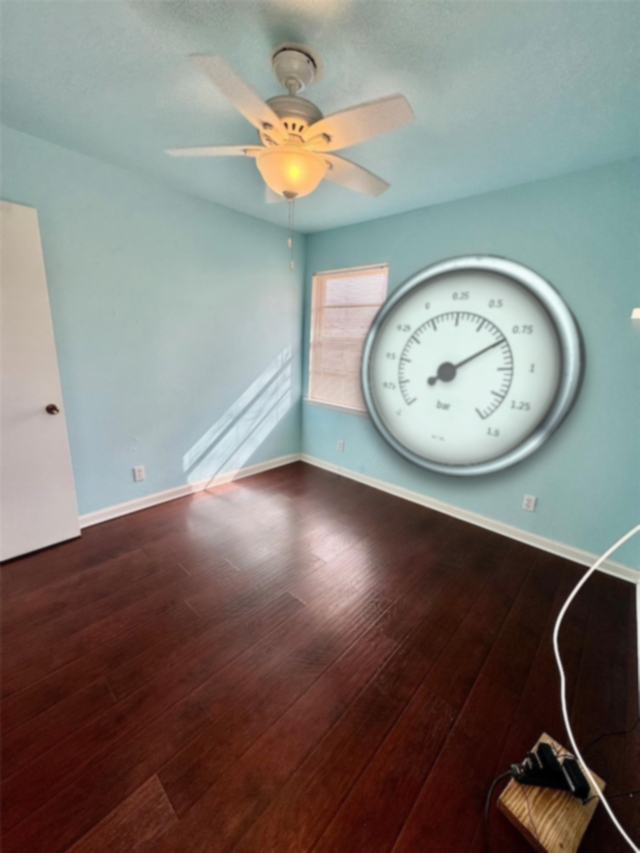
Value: bar 0.75
